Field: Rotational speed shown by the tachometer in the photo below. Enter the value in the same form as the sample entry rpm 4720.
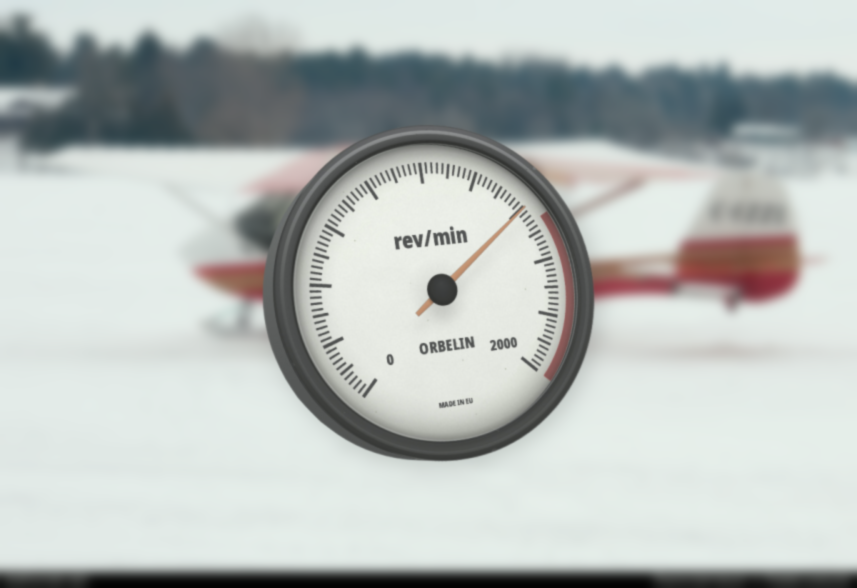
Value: rpm 1400
